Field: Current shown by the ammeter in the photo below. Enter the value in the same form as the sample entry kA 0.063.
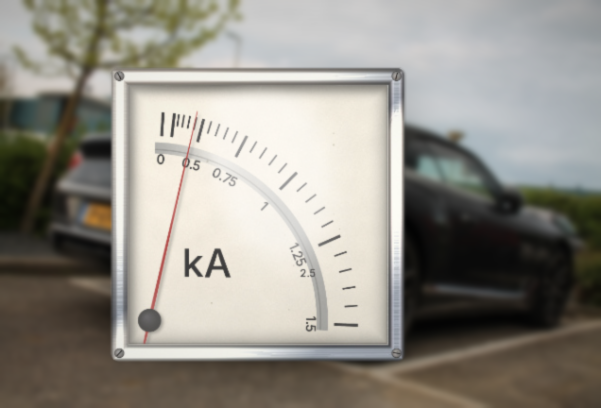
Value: kA 0.45
